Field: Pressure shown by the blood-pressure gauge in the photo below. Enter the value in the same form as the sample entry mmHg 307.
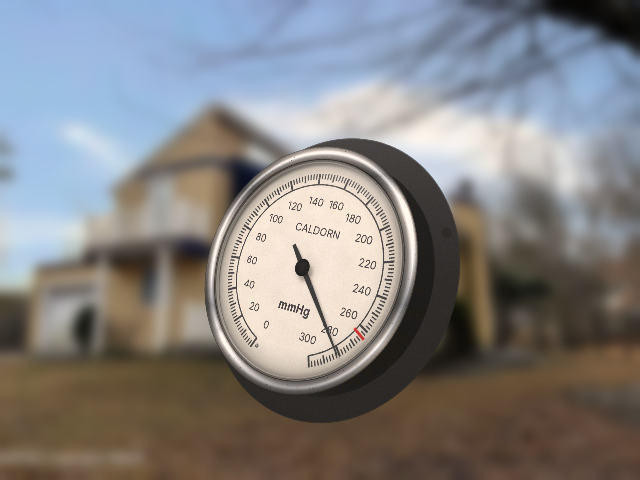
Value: mmHg 280
